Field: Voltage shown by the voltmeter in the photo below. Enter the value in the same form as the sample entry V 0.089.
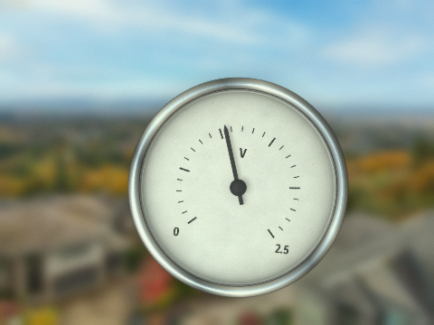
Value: V 1.05
